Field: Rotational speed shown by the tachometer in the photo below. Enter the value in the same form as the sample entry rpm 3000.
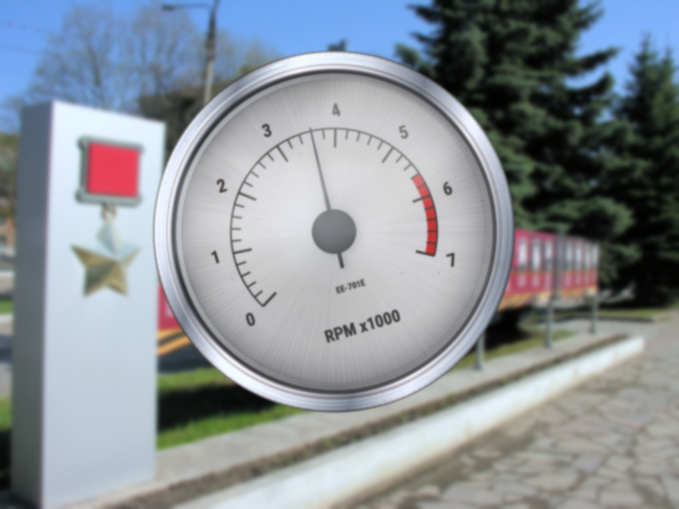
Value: rpm 3600
